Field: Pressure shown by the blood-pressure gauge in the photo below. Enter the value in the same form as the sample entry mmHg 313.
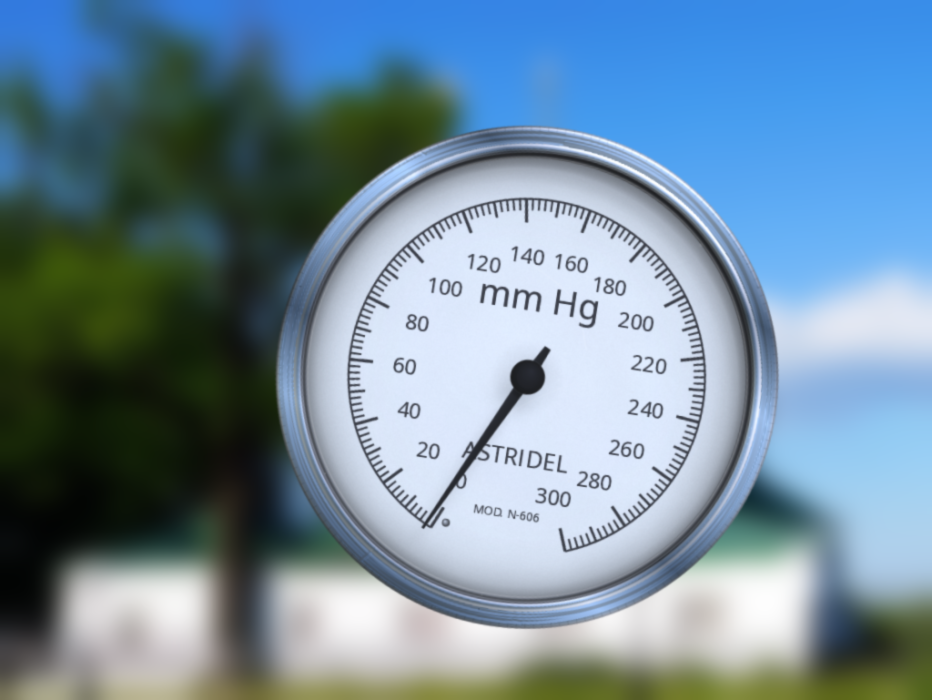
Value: mmHg 2
